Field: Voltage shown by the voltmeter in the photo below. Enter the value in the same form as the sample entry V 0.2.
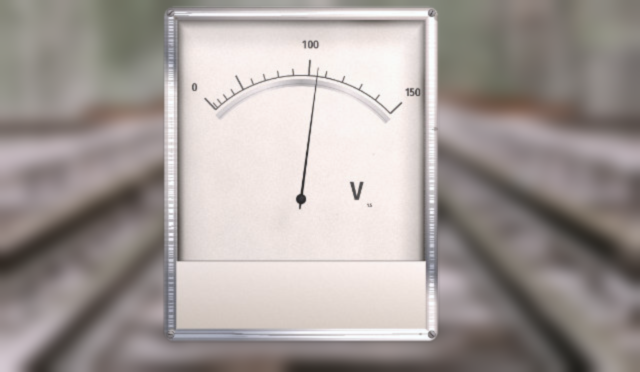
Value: V 105
